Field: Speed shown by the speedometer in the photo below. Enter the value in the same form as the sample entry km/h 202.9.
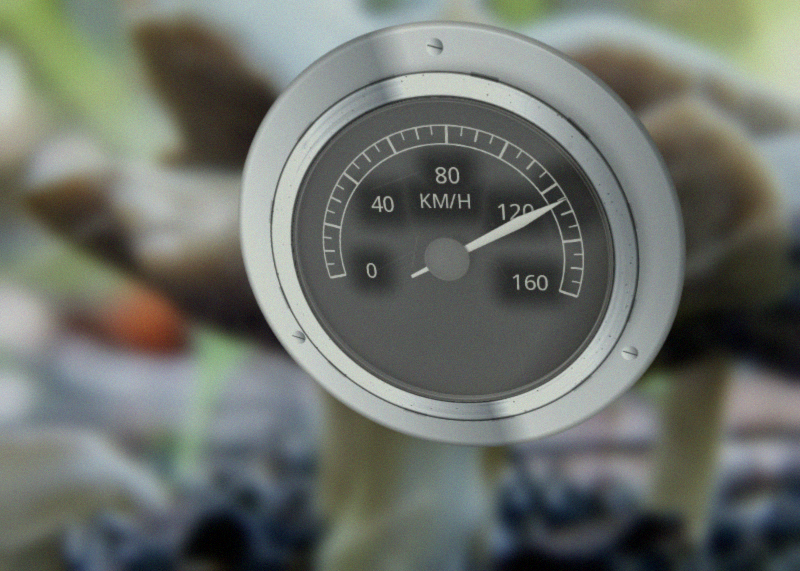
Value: km/h 125
